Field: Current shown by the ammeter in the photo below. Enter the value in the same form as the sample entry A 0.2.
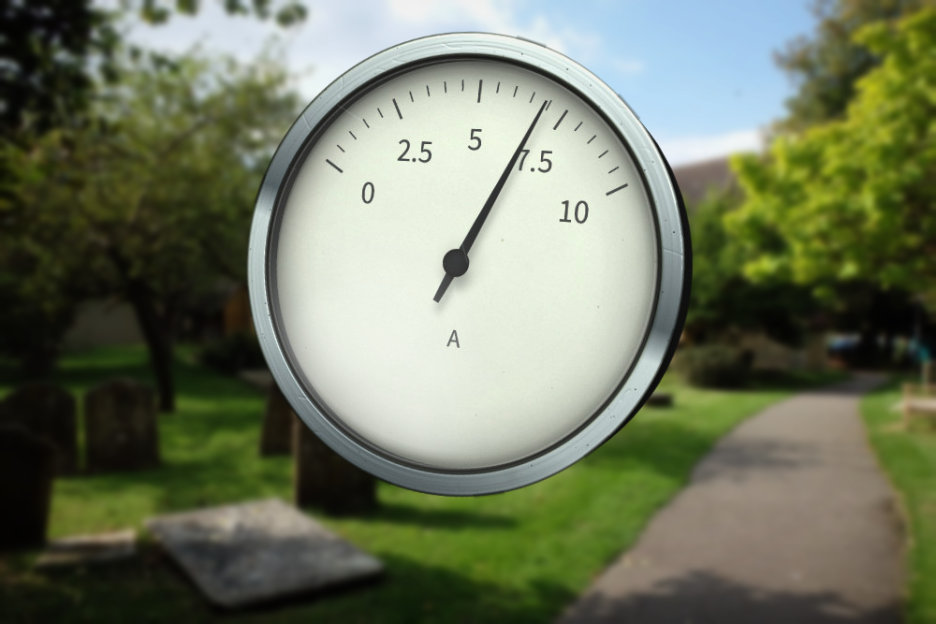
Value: A 7
